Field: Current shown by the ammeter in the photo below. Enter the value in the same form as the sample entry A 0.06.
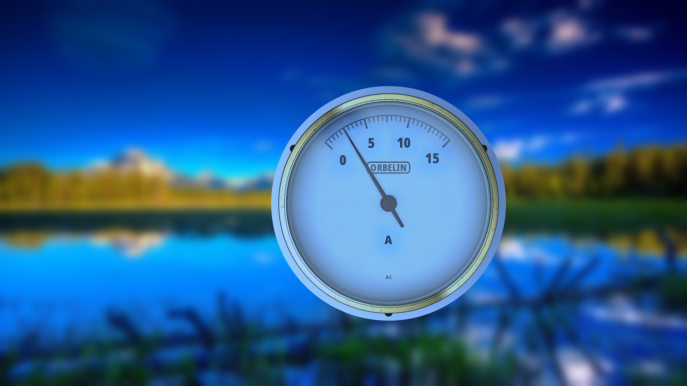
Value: A 2.5
